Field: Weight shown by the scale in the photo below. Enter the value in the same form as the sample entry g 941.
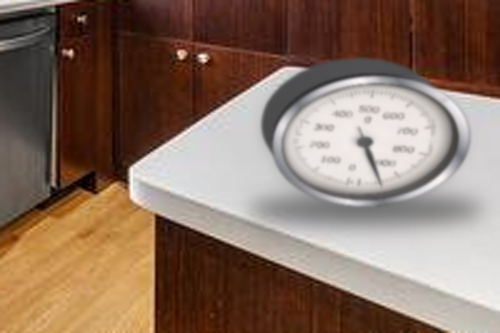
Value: g 950
